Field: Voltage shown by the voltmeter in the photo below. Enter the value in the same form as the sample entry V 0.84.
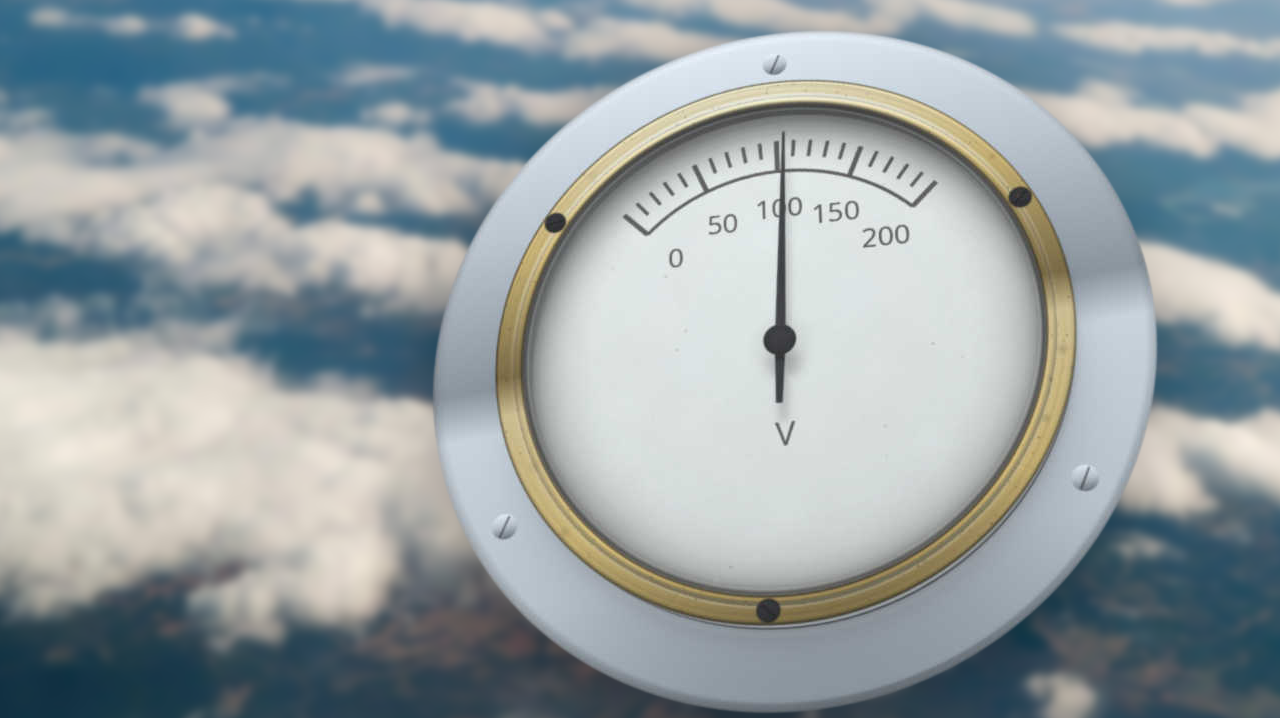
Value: V 105
